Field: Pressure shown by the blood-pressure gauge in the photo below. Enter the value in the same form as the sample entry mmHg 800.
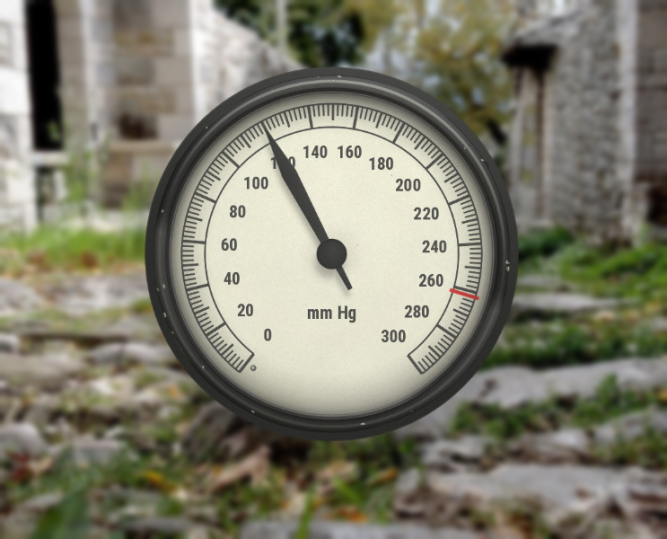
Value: mmHg 120
